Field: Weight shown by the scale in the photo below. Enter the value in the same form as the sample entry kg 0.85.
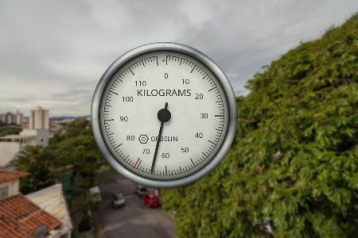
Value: kg 65
